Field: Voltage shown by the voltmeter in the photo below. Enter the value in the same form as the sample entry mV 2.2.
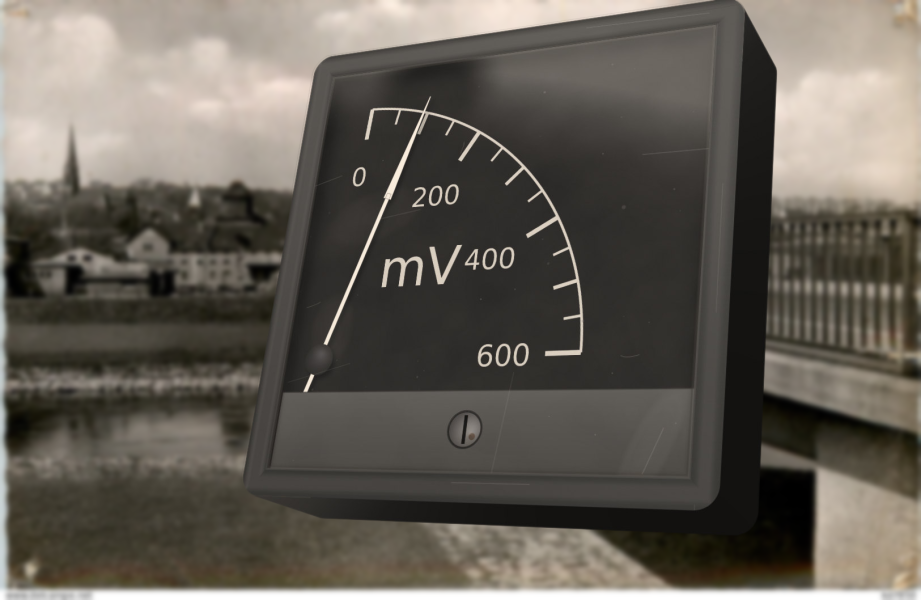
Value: mV 100
